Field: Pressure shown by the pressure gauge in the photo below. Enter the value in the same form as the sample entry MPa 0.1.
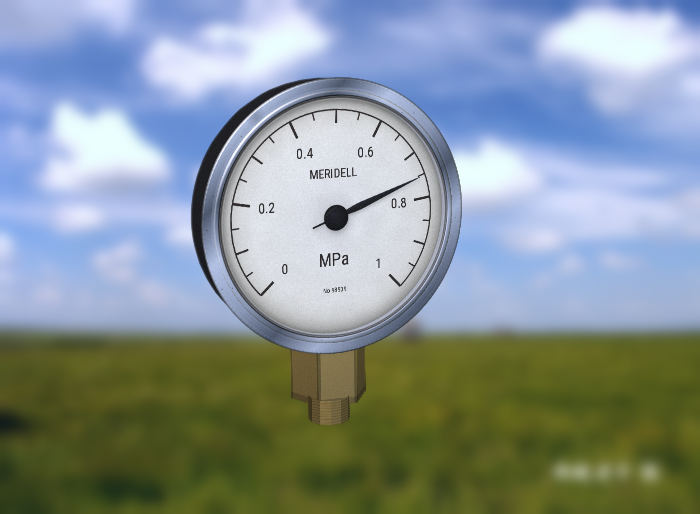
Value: MPa 0.75
